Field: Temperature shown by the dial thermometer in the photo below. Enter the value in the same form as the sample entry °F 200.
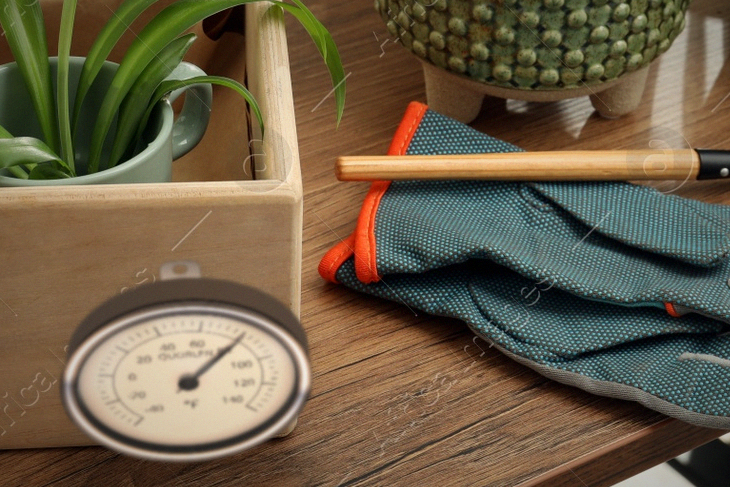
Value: °F 80
